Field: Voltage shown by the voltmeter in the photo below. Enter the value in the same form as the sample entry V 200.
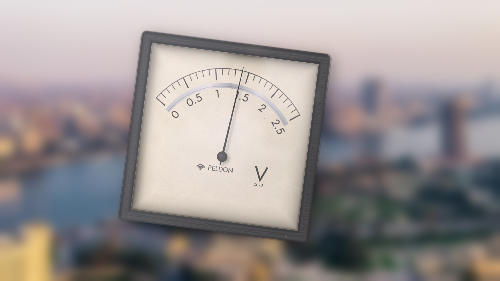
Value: V 1.4
